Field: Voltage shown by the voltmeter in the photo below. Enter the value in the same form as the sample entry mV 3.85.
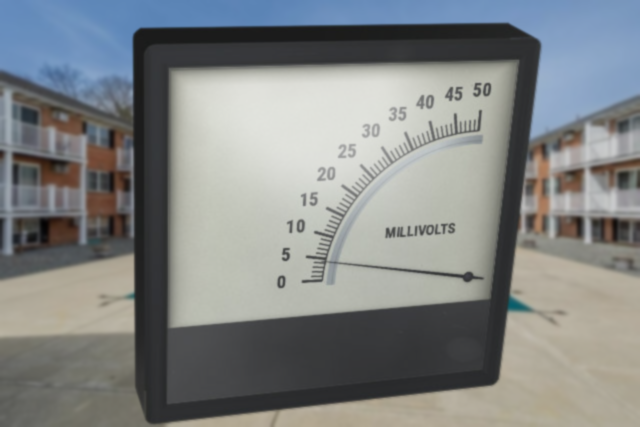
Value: mV 5
